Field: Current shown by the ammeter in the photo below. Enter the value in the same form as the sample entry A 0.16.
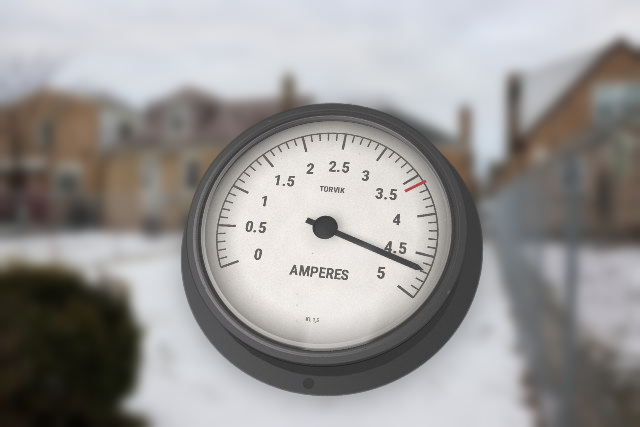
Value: A 4.7
